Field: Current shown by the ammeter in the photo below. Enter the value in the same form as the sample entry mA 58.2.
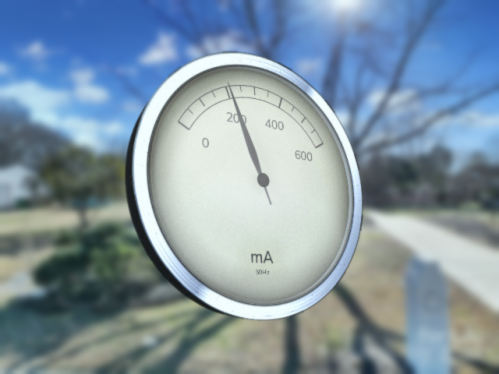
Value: mA 200
